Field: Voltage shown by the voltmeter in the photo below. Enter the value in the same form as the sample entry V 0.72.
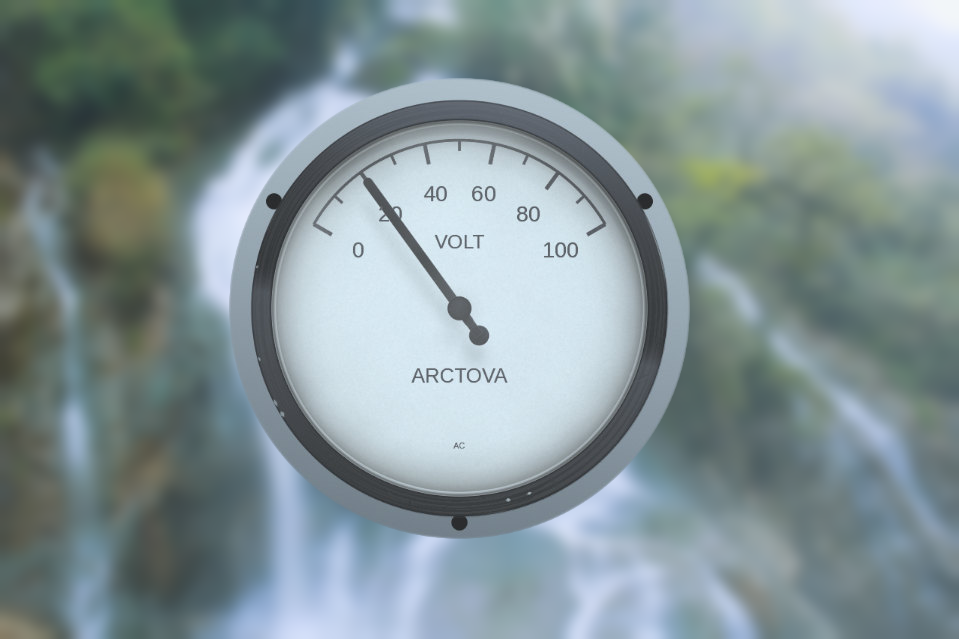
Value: V 20
